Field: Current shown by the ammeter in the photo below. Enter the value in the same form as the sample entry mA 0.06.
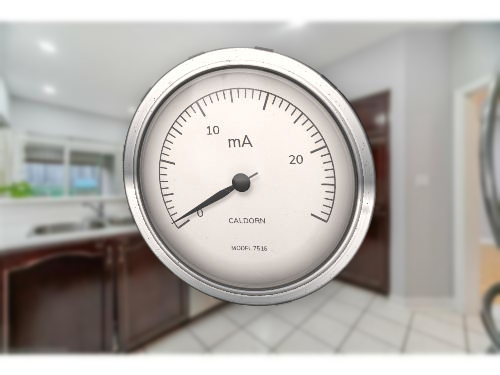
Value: mA 0.5
